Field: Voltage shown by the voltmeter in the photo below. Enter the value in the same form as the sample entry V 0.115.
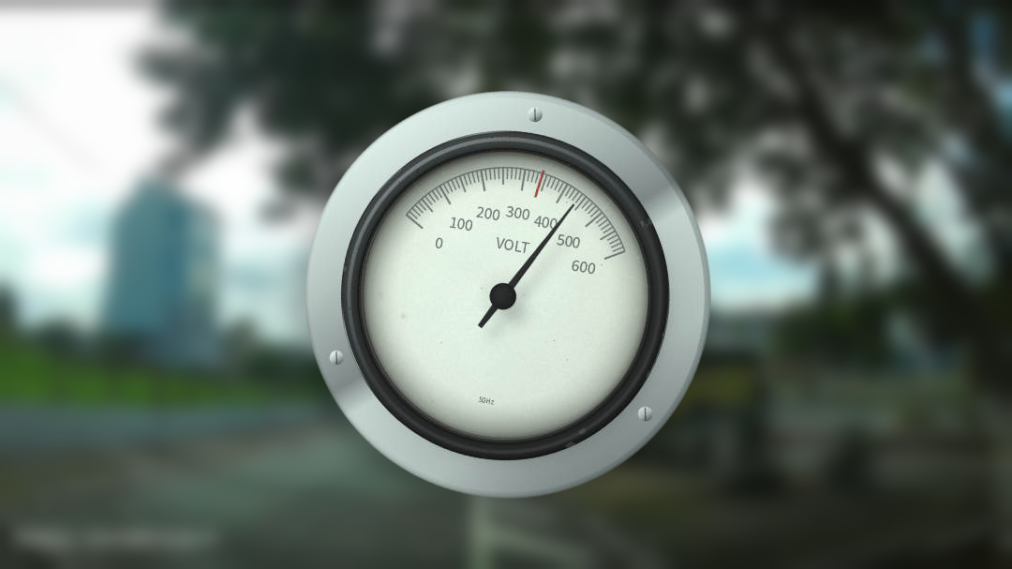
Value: V 440
